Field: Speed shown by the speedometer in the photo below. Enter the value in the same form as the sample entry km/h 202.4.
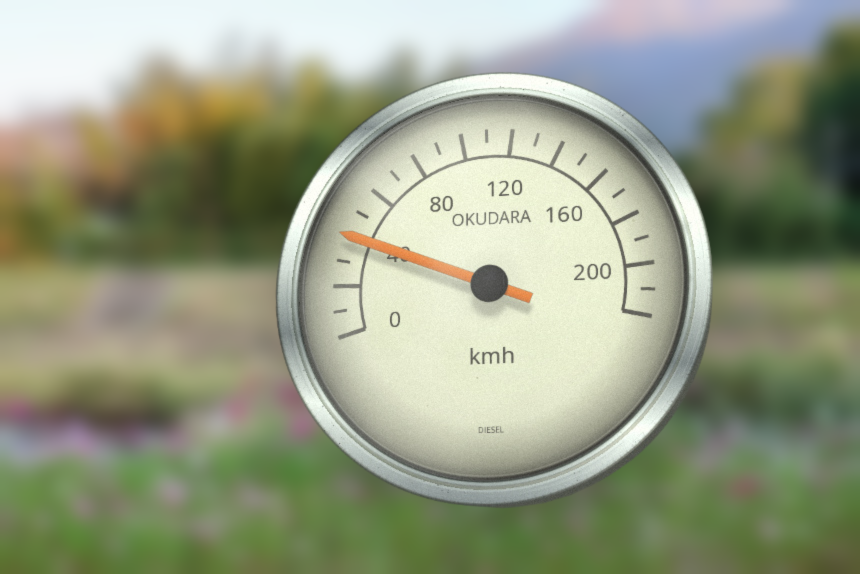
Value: km/h 40
